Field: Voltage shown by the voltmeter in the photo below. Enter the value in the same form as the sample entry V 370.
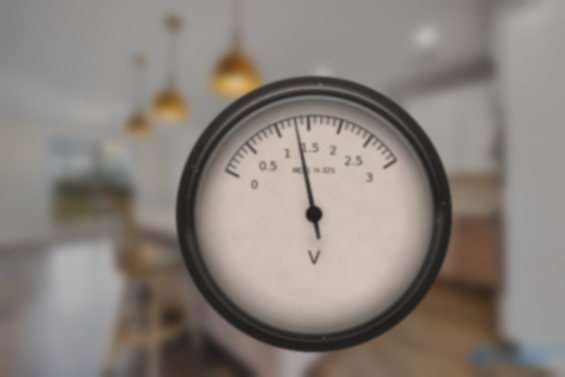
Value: V 1.3
